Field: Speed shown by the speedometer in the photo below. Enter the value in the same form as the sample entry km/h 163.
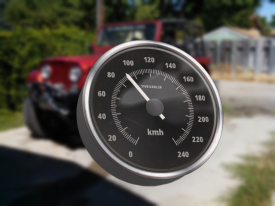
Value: km/h 90
